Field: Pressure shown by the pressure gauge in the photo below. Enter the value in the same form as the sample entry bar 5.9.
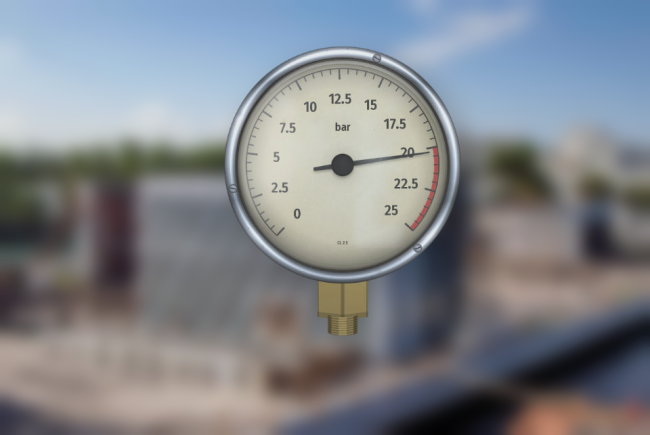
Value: bar 20.25
